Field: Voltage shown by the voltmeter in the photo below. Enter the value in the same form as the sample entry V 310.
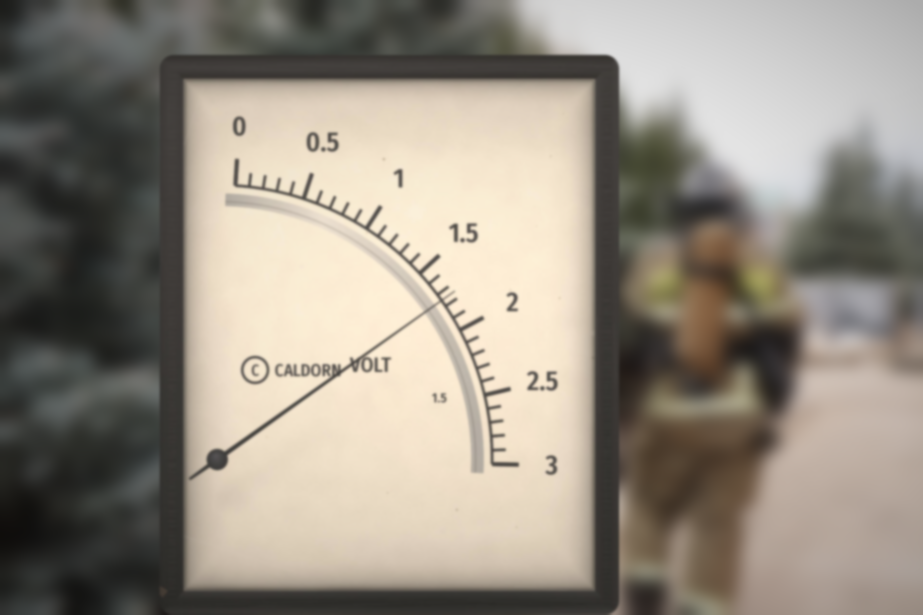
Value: V 1.75
